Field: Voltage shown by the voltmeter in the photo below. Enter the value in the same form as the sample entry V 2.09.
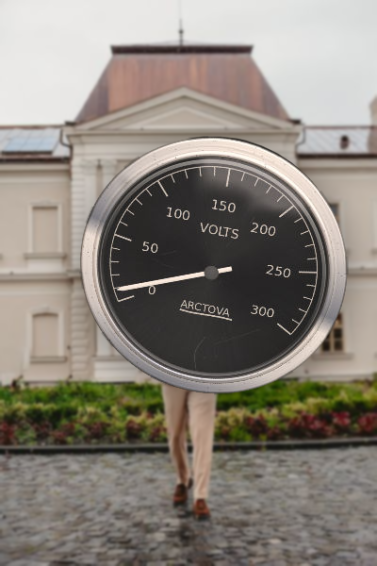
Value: V 10
